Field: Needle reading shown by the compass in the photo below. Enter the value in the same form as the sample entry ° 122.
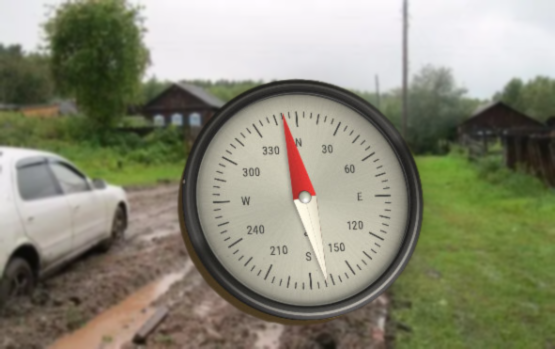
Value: ° 350
